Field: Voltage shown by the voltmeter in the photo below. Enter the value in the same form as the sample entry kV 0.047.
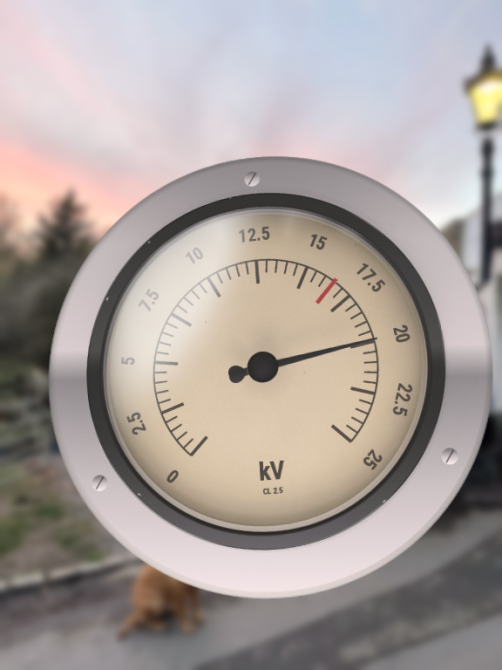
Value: kV 20
